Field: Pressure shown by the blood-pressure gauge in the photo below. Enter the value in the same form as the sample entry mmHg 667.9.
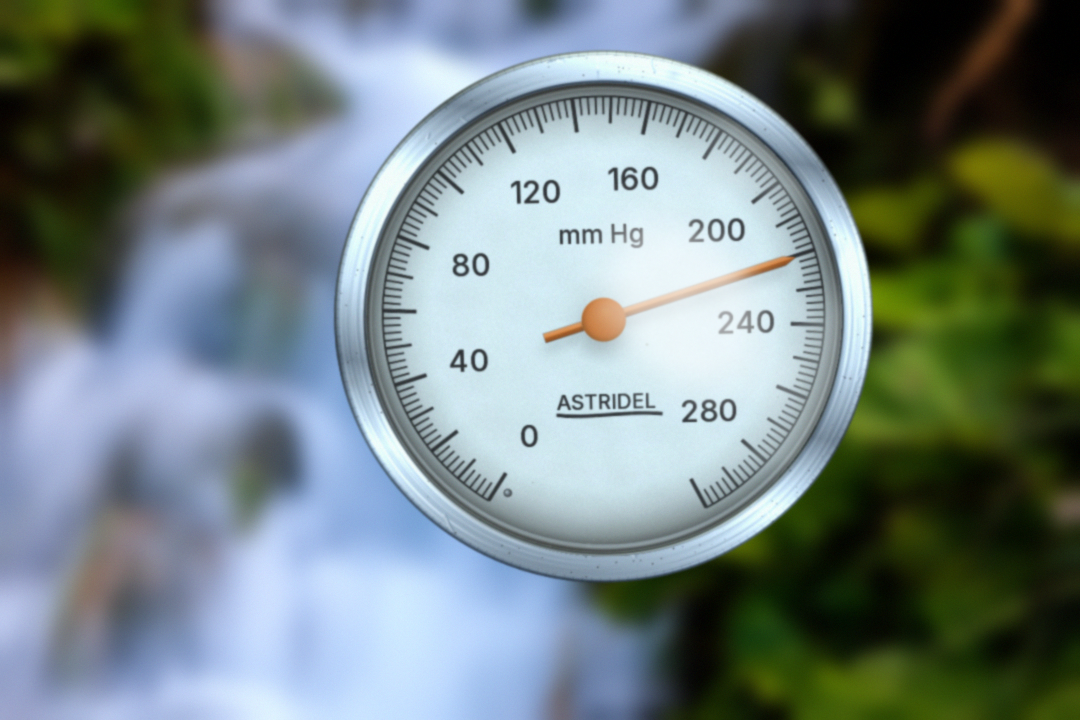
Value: mmHg 220
